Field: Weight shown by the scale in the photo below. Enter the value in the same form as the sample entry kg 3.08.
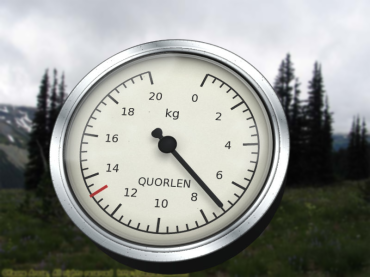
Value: kg 7.2
